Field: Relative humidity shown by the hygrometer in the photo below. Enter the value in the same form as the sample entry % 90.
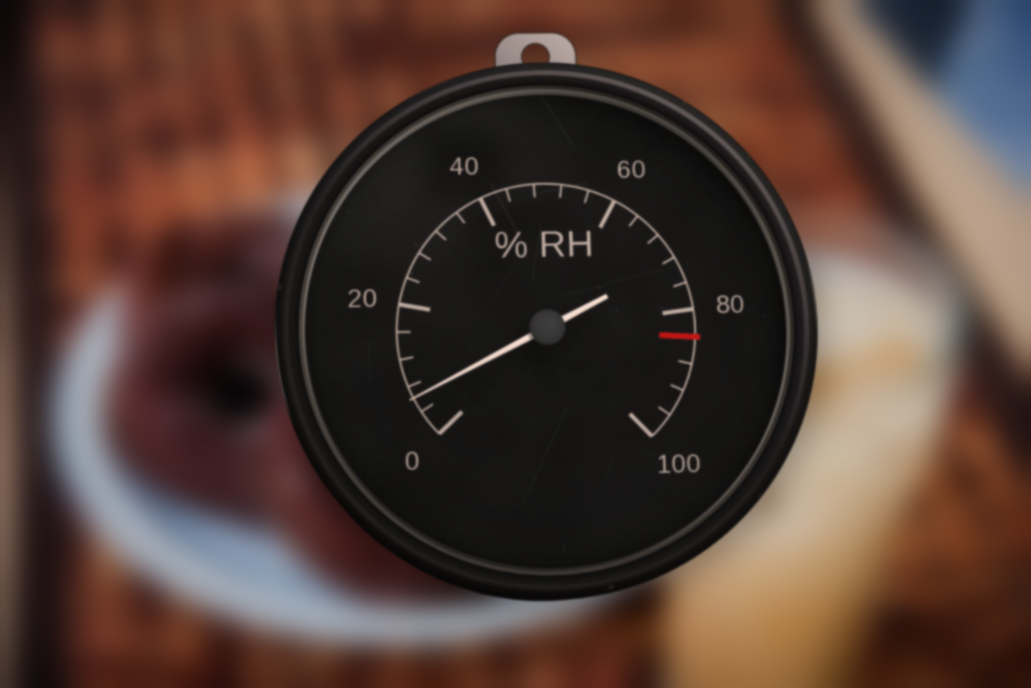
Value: % 6
